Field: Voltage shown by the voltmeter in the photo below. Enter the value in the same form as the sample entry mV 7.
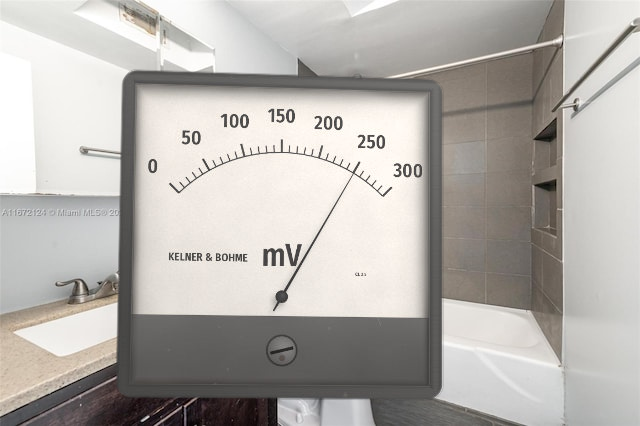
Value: mV 250
